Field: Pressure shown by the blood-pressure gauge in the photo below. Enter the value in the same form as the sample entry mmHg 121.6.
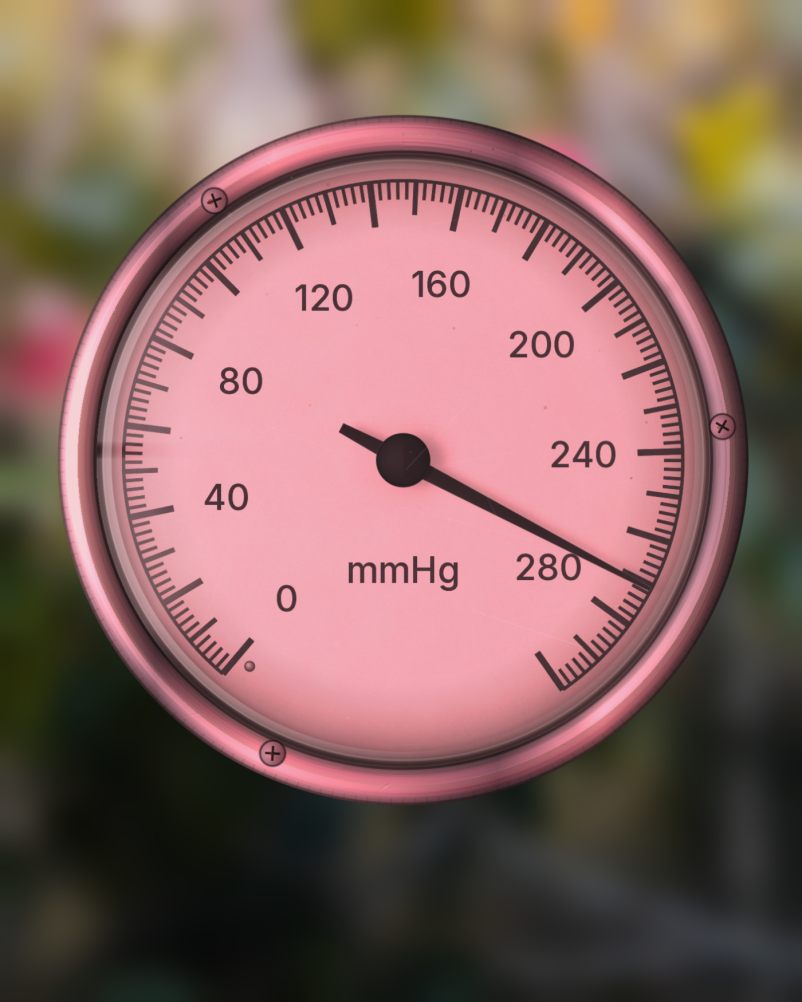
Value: mmHg 271
